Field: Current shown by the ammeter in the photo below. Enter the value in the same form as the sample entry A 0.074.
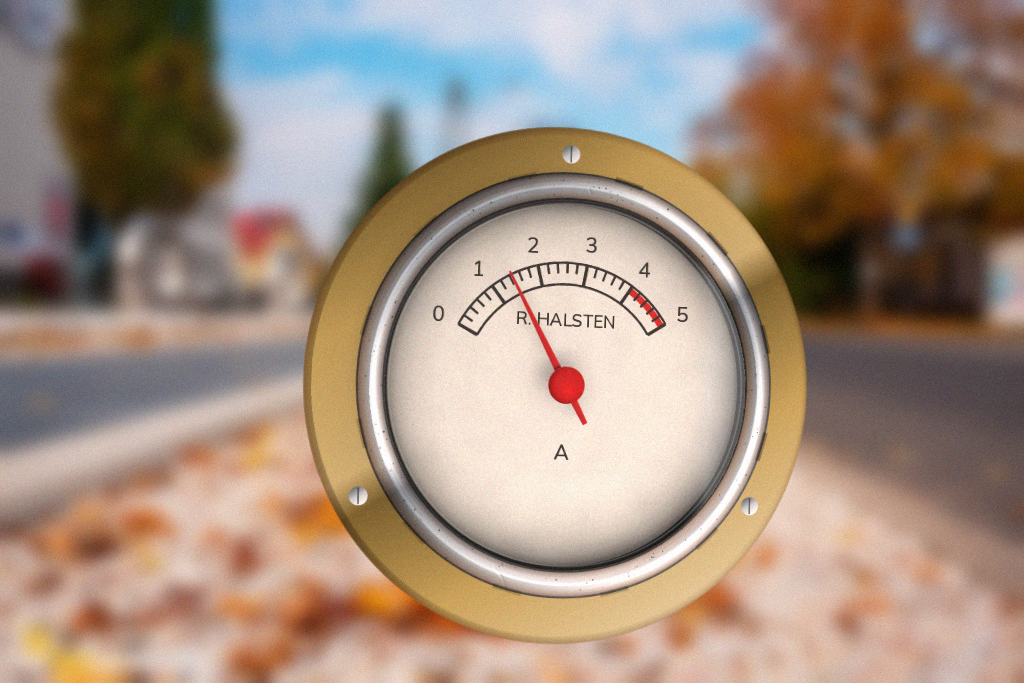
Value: A 1.4
